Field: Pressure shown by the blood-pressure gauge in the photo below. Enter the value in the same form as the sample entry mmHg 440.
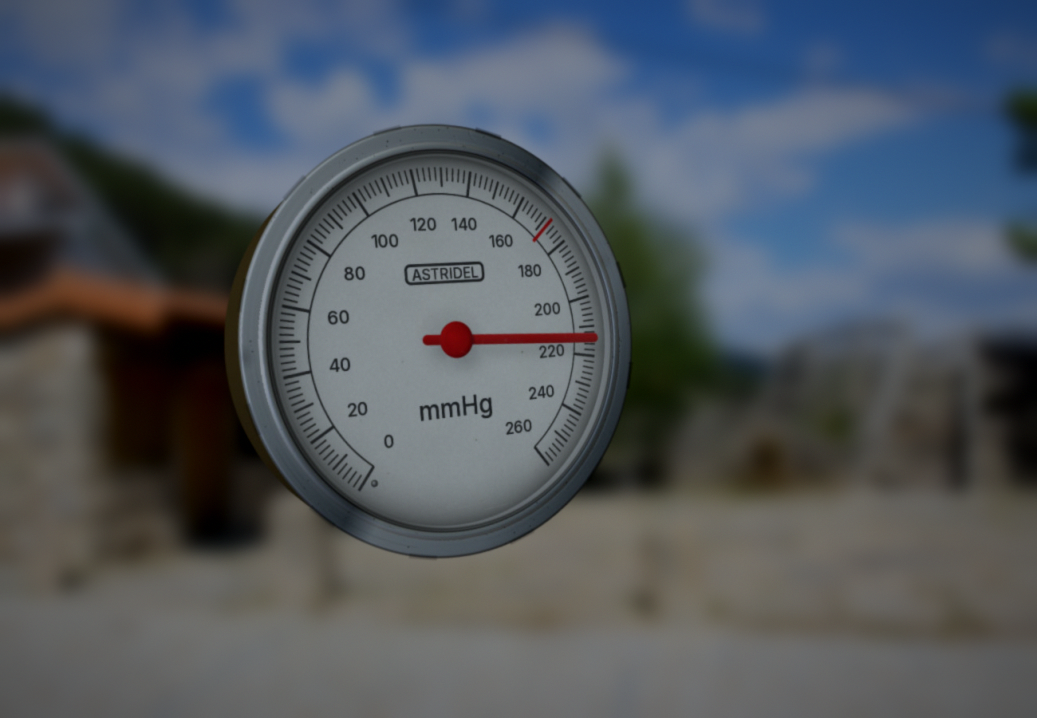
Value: mmHg 214
